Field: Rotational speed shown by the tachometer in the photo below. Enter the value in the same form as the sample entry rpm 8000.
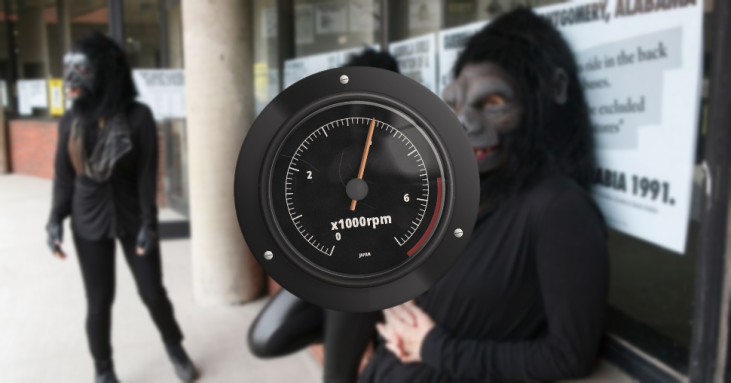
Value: rpm 4000
